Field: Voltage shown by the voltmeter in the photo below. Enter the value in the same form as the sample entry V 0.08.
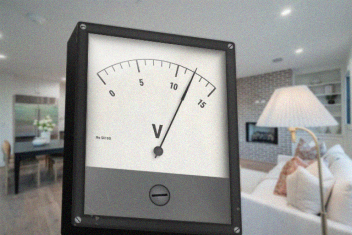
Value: V 12
